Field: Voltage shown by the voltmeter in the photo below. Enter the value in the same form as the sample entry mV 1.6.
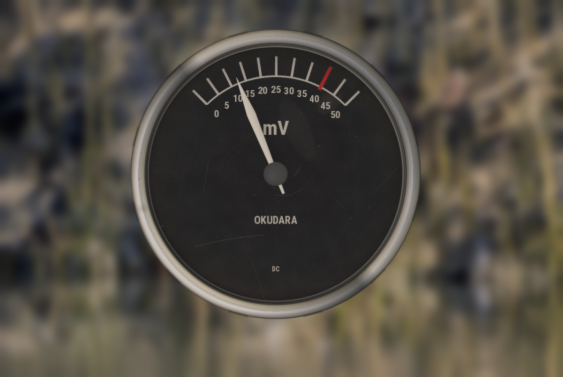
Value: mV 12.5
